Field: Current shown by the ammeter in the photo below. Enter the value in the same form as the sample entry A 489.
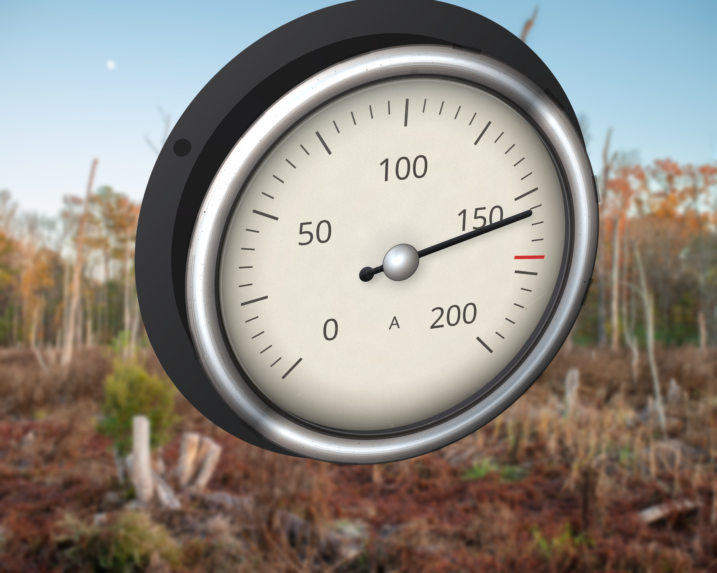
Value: A 155
